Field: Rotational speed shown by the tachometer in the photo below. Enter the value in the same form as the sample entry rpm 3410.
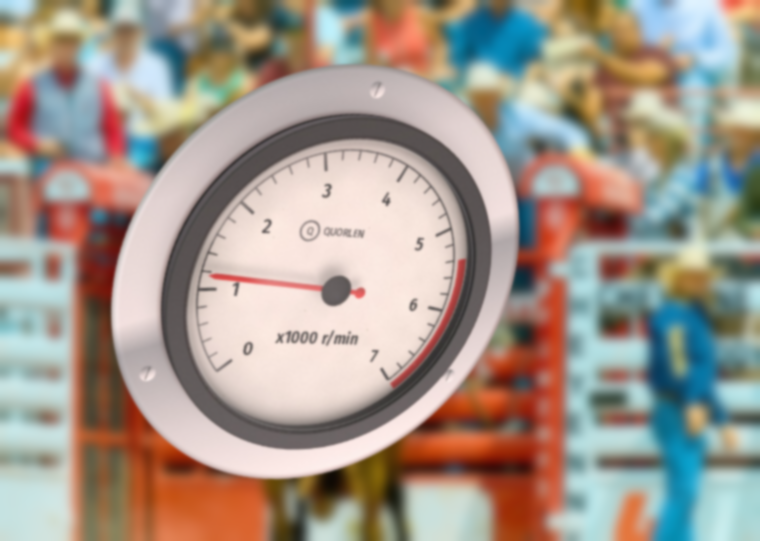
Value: rpm 1200
